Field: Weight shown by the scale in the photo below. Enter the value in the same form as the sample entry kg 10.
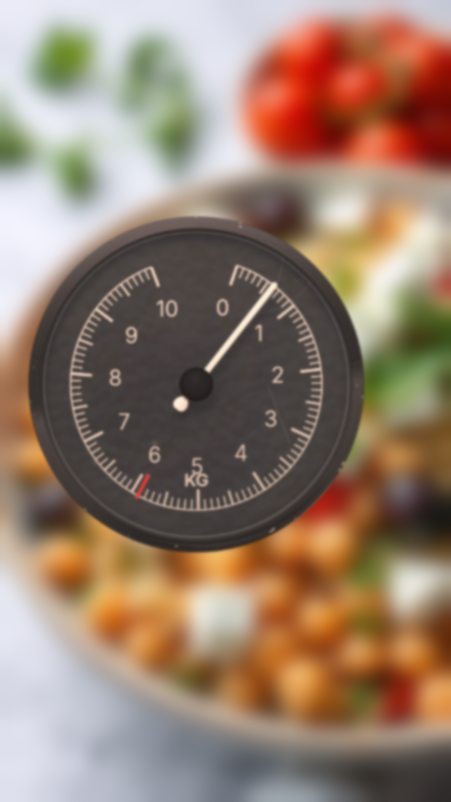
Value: kg 0.6
